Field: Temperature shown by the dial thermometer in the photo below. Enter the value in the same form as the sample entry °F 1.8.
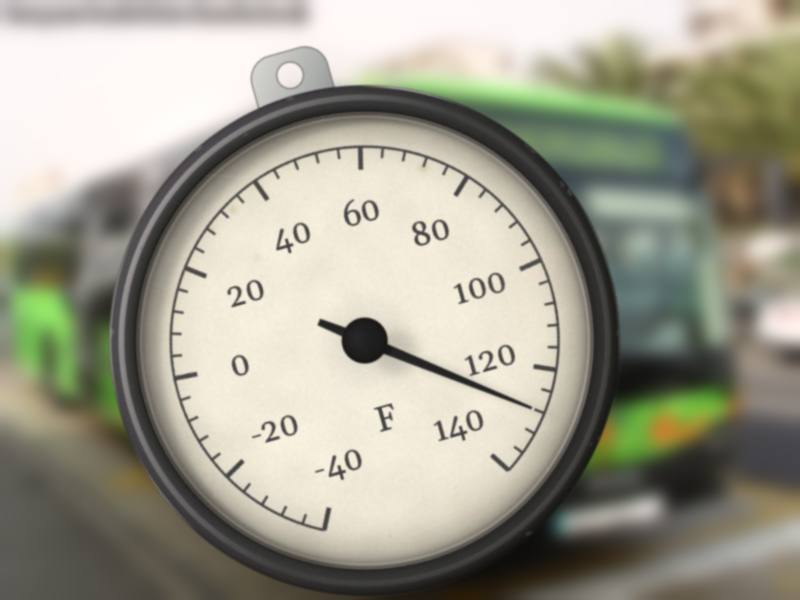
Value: °F 128
